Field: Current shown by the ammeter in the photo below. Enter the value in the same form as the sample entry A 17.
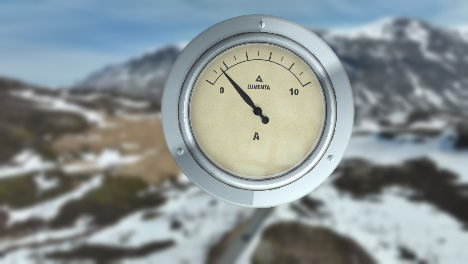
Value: A 1.5
